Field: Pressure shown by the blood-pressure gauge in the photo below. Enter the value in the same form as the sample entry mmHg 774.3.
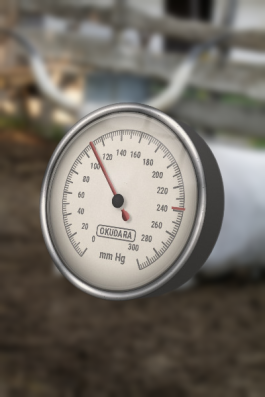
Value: mmHg 110
